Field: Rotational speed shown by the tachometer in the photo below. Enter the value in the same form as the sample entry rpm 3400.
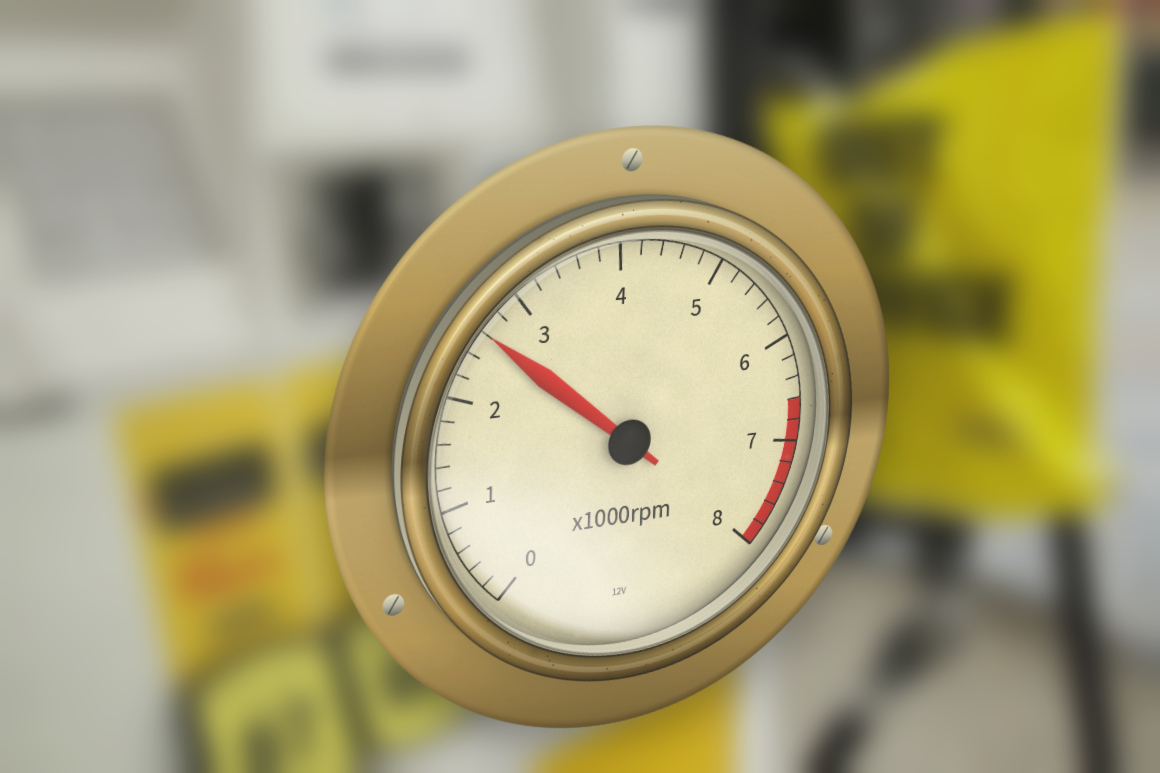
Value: rpm 2600
